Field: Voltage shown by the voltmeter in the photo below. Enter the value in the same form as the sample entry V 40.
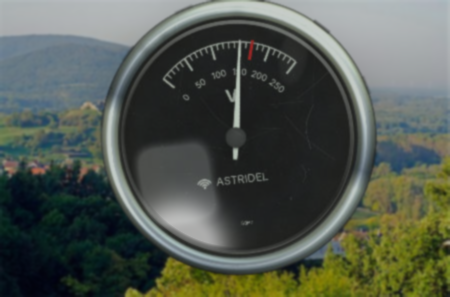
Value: V 150
